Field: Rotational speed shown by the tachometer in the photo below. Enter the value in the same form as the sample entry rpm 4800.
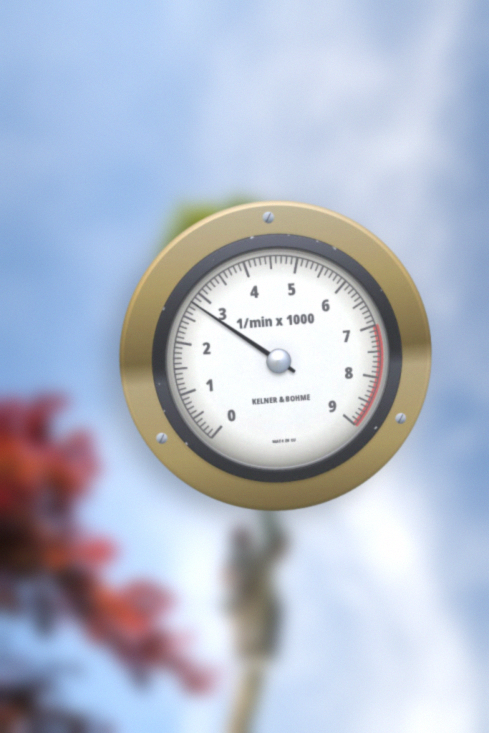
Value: rpm 2800
